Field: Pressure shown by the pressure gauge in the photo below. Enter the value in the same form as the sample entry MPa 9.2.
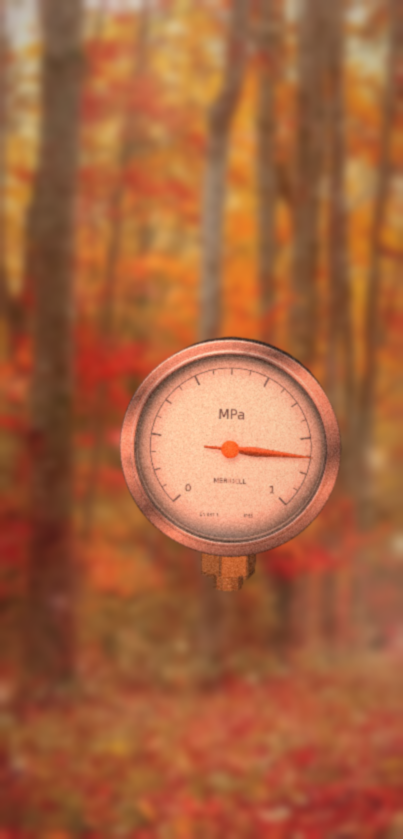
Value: MPa 0.85
